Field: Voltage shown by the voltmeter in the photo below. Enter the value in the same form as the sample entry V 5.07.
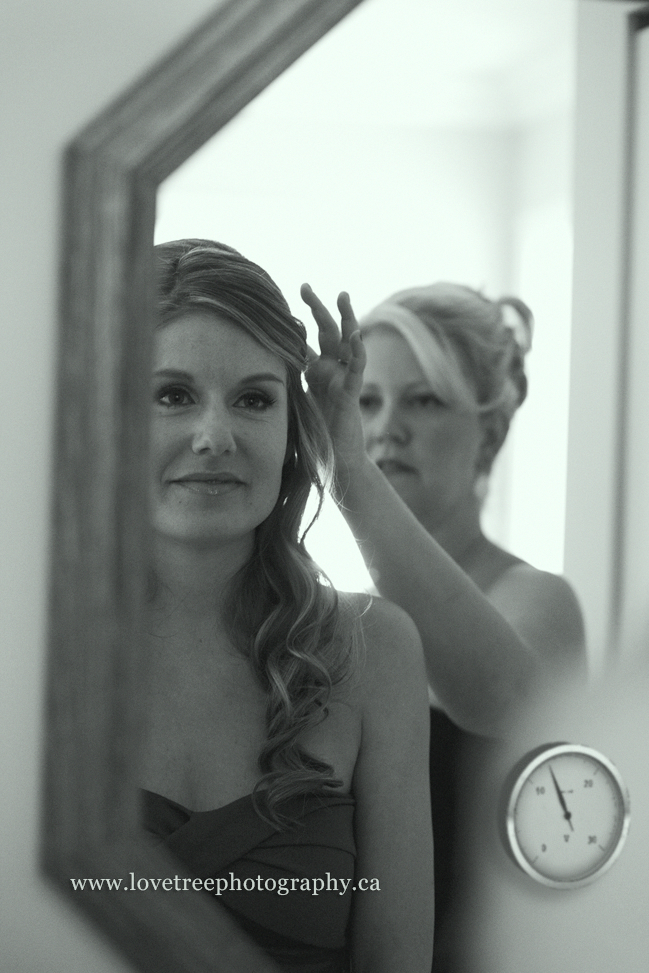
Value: V 13
